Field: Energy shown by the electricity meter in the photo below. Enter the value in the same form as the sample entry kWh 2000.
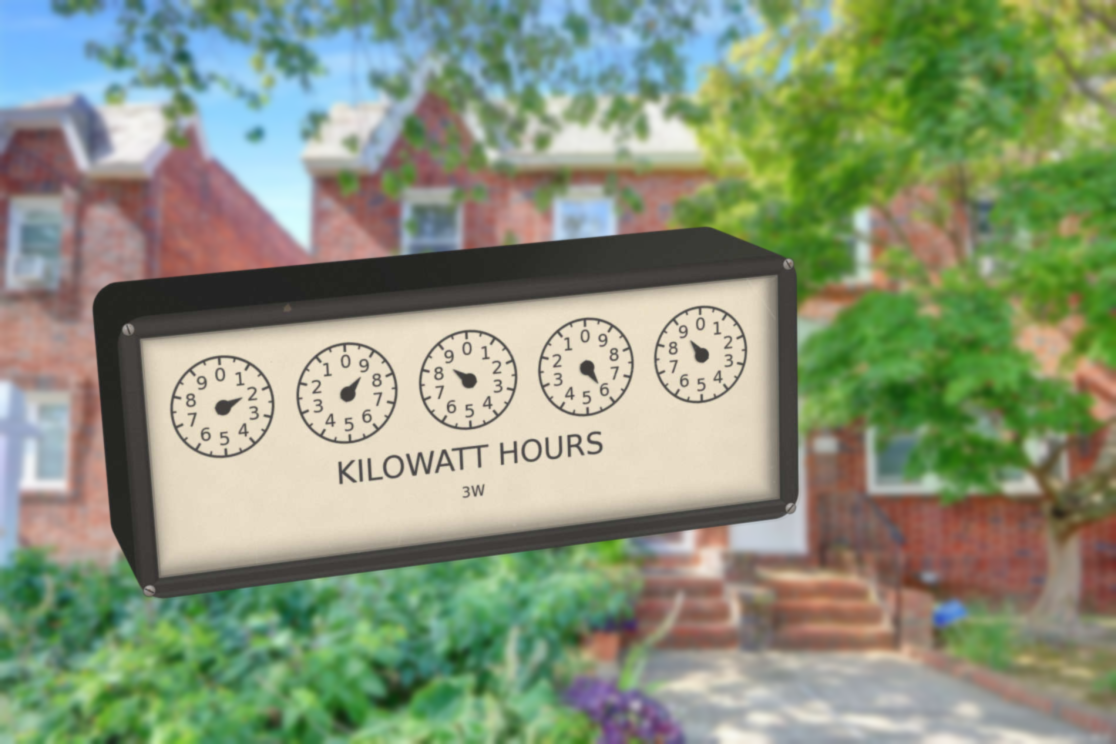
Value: kWh 18859
